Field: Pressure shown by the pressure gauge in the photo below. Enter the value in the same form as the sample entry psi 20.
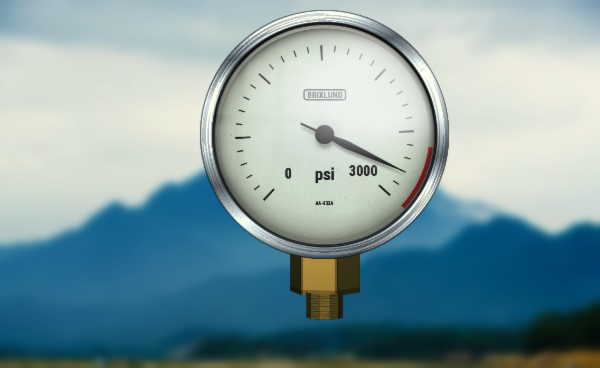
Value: psi 2800
